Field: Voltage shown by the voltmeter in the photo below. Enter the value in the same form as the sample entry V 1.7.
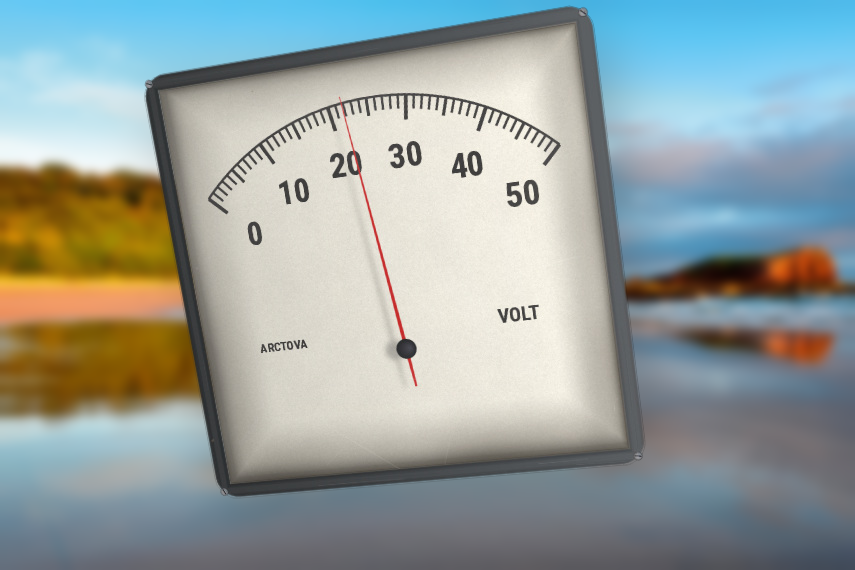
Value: V 22
